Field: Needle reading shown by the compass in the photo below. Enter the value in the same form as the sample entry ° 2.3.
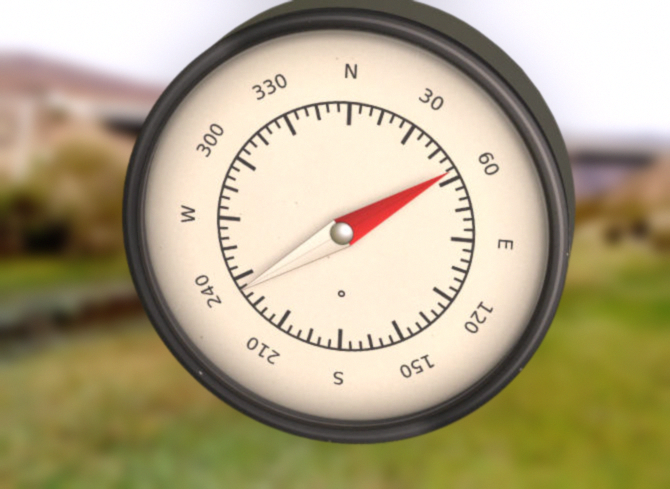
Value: ° 55
